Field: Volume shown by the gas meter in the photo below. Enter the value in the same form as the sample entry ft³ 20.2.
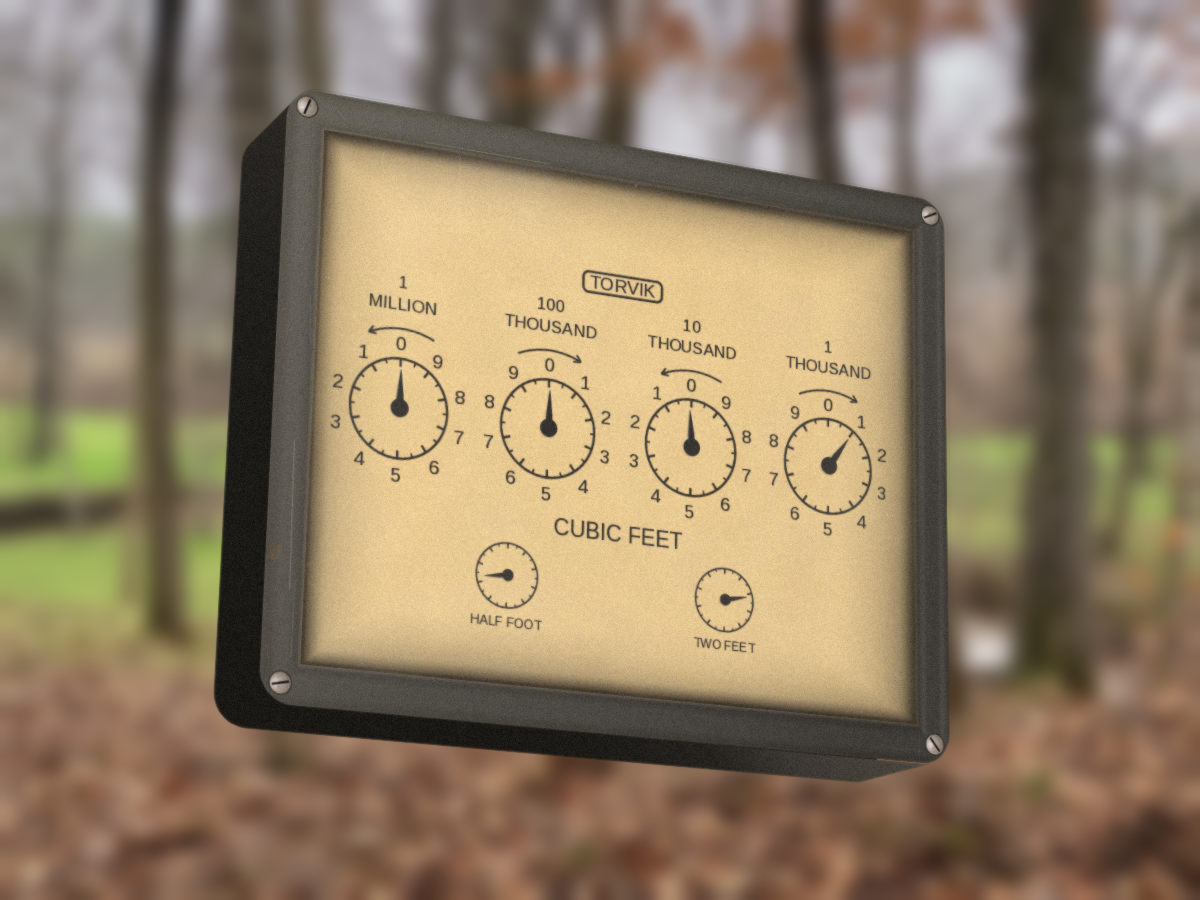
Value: ft³ 100
